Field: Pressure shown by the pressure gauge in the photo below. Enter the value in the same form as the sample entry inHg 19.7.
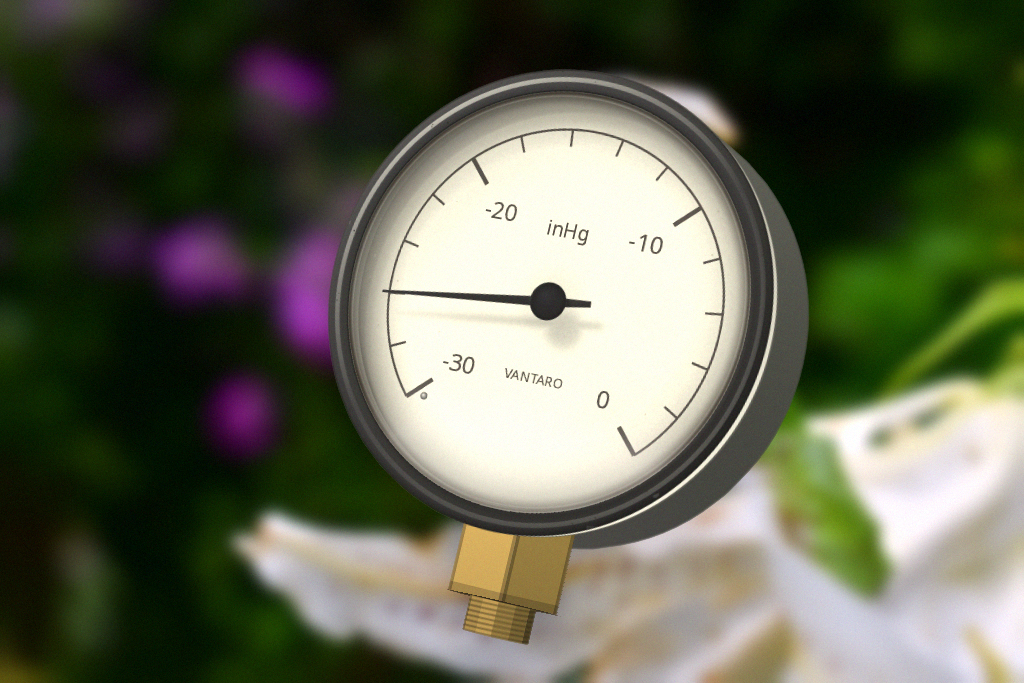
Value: inHg -26
